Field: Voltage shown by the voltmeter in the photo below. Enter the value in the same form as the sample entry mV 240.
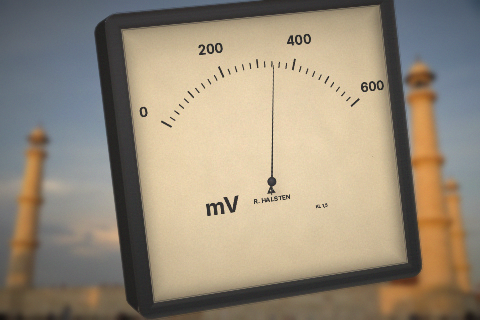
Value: mV 340
